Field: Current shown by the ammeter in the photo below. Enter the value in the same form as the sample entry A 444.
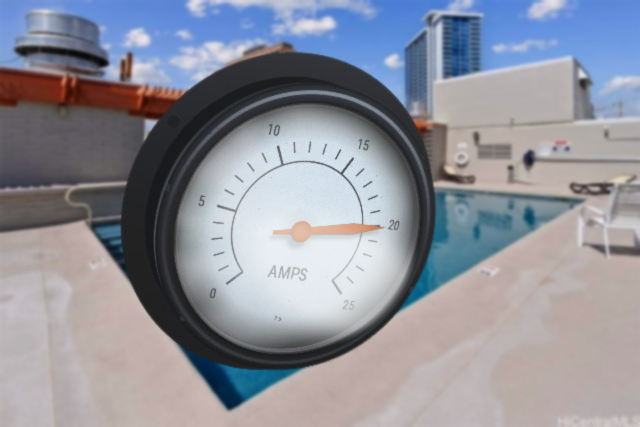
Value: A 20
